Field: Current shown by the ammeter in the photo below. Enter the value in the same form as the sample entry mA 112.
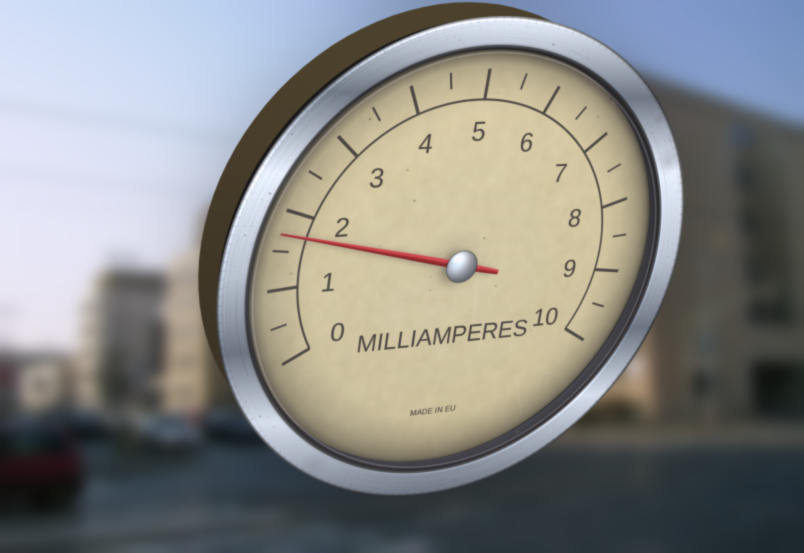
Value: mA 1.75
